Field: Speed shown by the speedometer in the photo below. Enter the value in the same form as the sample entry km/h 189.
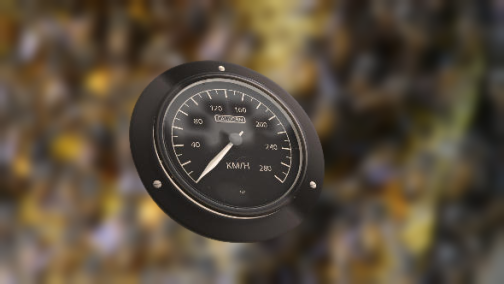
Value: km/h 0
